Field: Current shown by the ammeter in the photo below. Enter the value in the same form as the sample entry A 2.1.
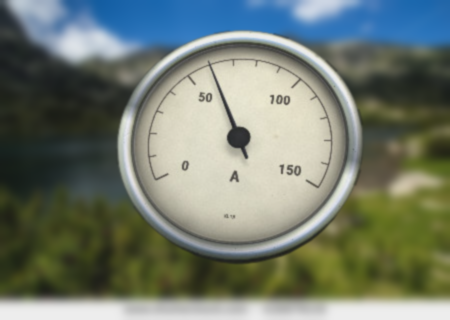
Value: A 60
